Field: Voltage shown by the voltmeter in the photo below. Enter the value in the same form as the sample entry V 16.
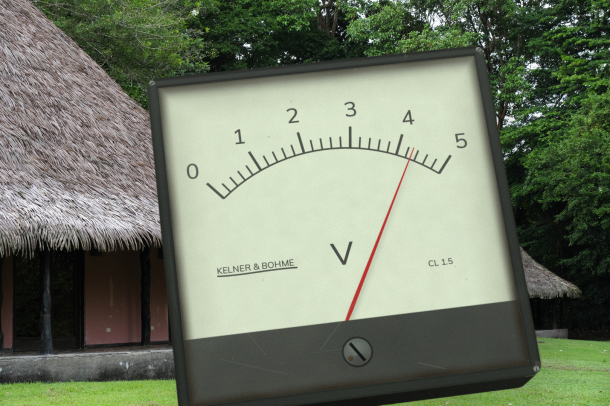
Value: V 4.3
